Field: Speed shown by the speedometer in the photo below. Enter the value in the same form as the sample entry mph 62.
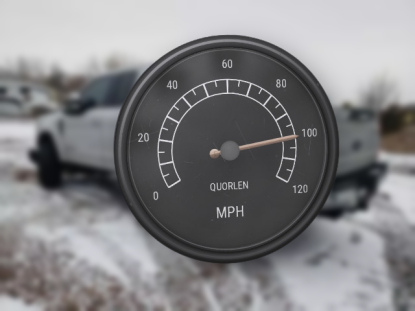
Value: mph 100
